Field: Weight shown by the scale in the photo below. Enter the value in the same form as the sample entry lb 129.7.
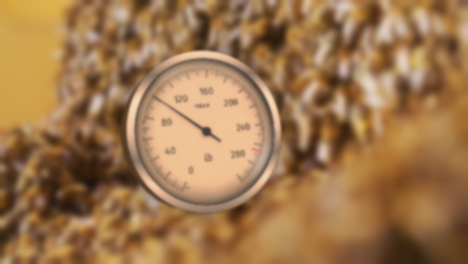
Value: lb 100
